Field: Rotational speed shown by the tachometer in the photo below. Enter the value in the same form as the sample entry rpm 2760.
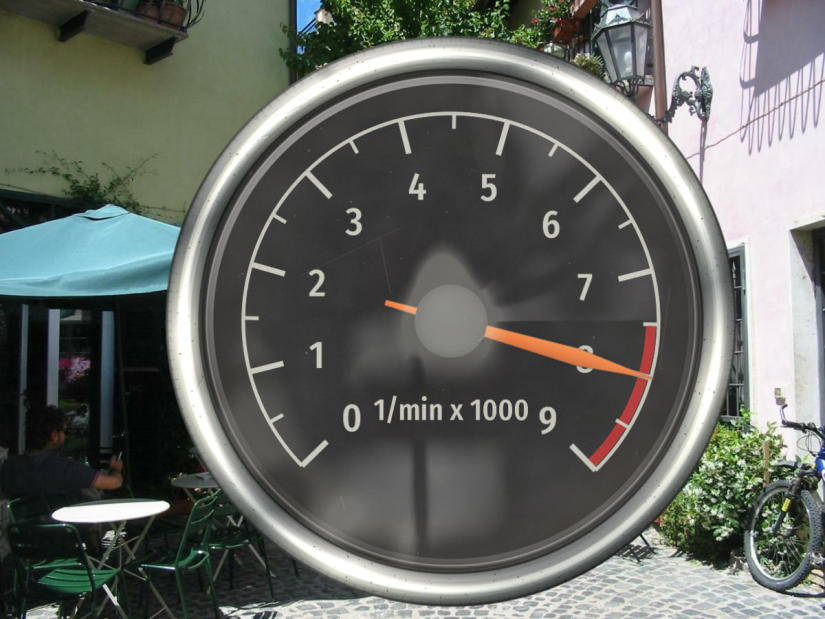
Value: rpm 8000
